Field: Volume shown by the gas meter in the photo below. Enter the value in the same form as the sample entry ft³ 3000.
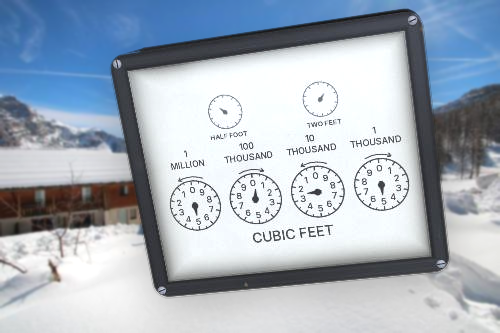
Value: ft³ 502500
